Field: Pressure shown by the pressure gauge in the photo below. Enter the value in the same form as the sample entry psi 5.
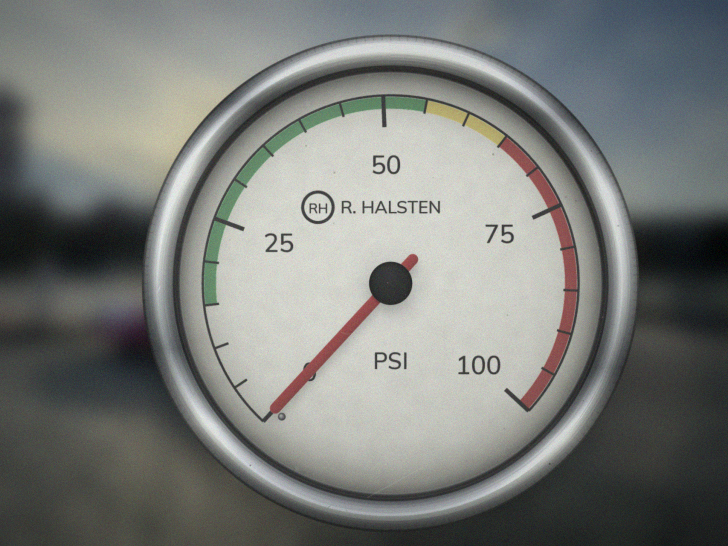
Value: psi 0
